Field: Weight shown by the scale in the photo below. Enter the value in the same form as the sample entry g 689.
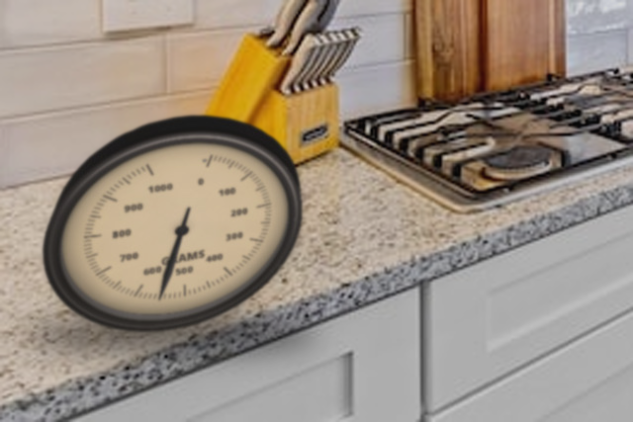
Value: g 550
